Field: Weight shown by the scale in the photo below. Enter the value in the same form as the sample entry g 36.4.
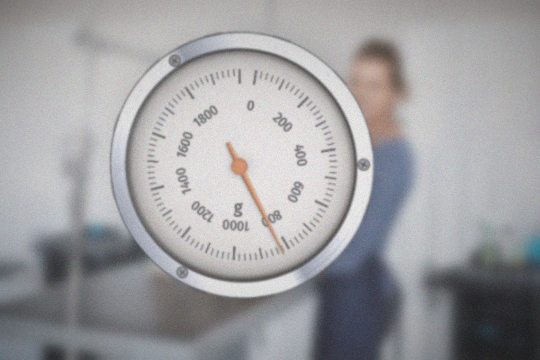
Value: g 820
